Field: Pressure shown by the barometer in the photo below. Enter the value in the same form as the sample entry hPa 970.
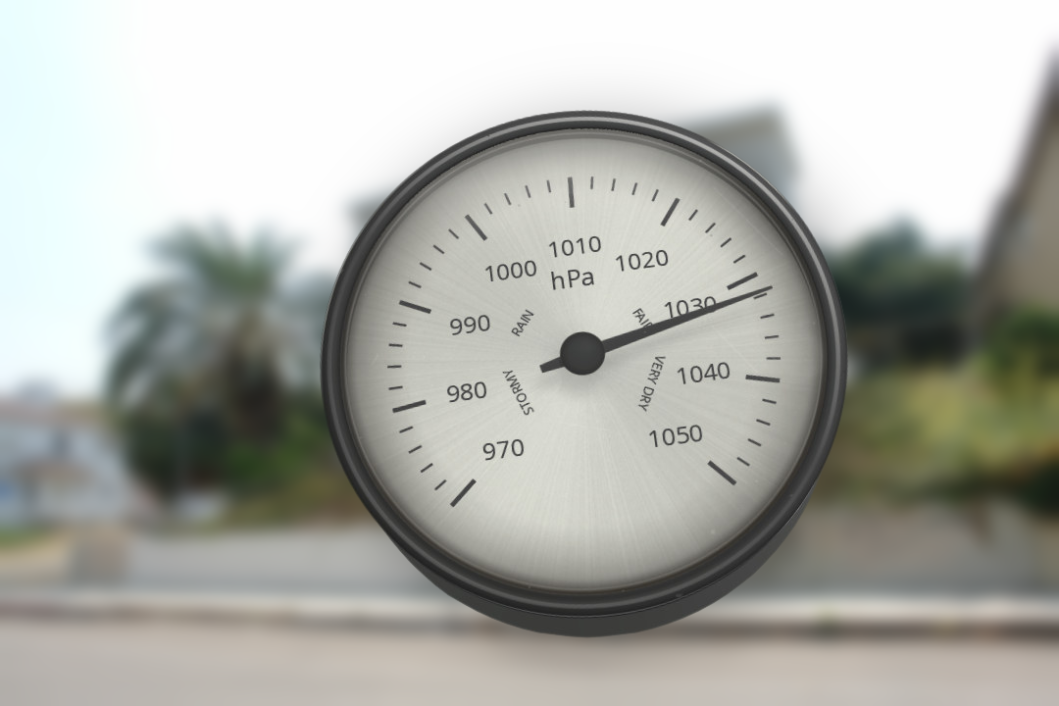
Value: hPa 1032
